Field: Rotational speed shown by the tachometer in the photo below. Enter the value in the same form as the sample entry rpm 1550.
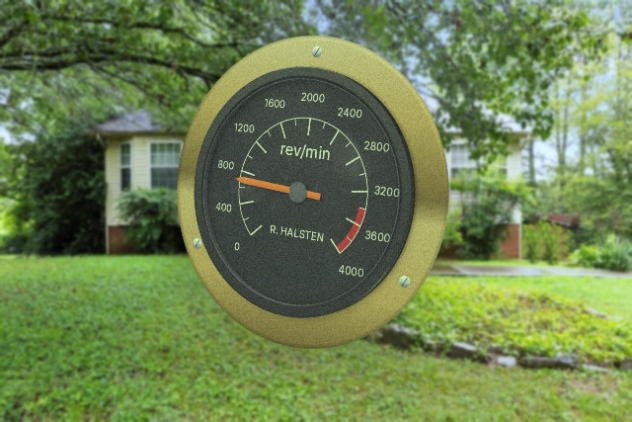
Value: rpm 700
